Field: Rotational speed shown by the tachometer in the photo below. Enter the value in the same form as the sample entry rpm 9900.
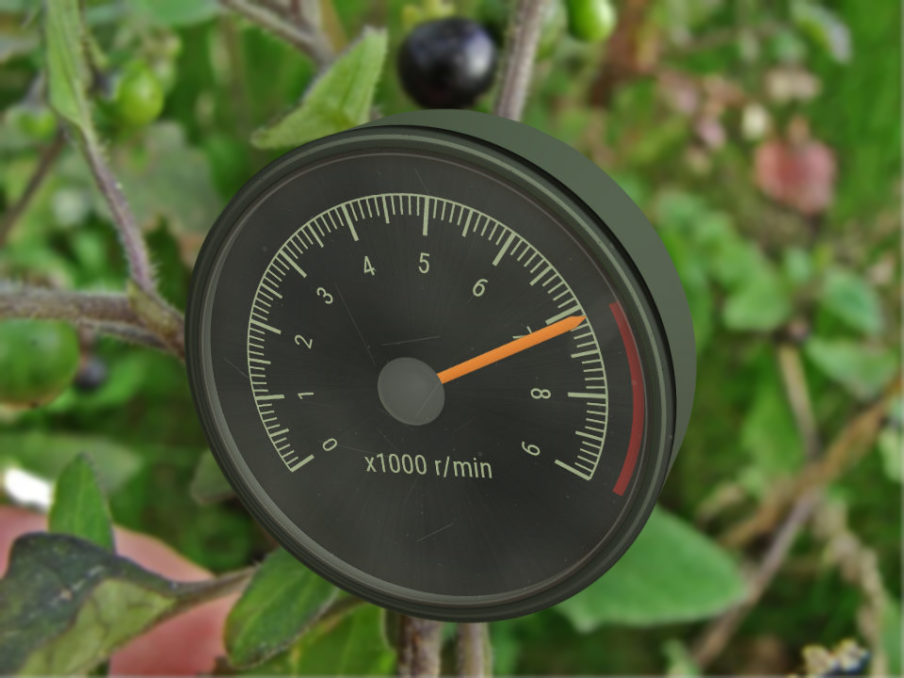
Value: rpm 7100
